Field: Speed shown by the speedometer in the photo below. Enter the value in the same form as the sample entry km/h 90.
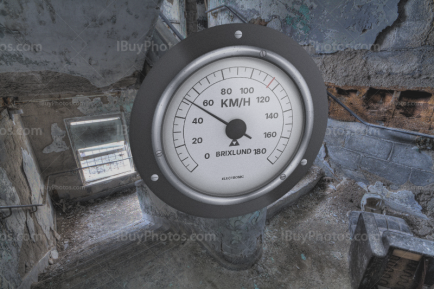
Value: km/h 52.5
